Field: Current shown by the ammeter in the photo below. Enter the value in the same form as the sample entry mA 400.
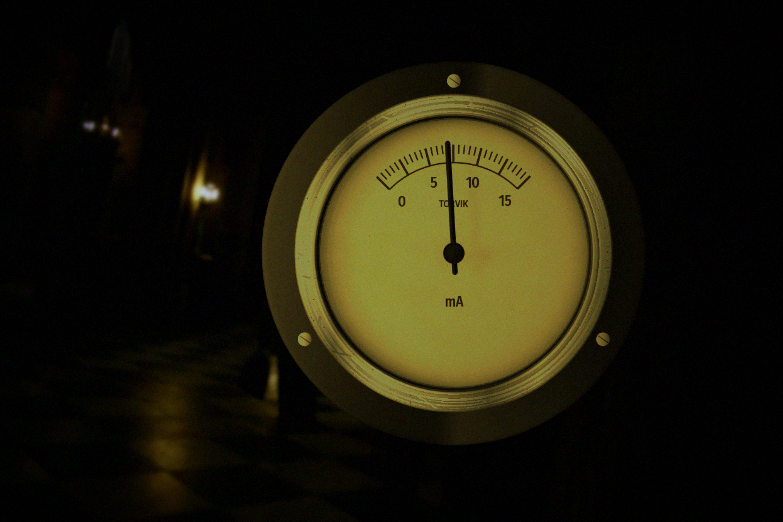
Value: mA 7
